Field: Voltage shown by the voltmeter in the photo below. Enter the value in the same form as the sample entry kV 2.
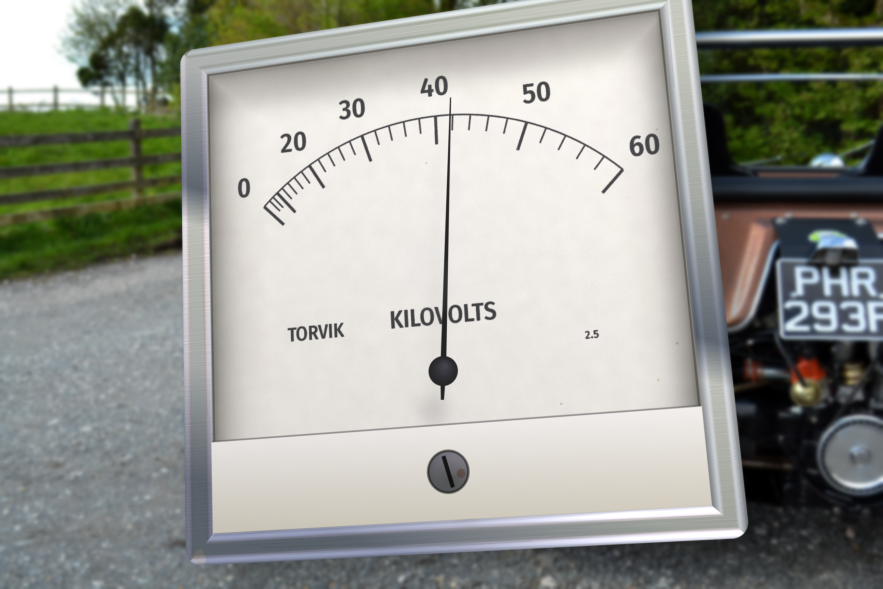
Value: kV 42
